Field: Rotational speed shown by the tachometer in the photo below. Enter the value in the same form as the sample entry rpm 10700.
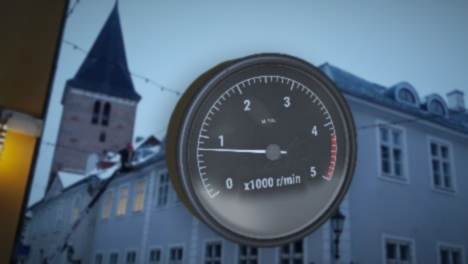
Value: rpm 800
